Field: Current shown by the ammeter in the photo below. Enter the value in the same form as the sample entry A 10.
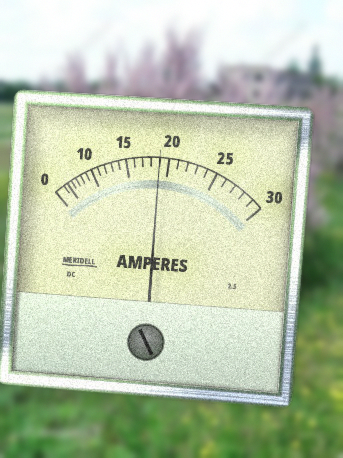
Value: A 19
